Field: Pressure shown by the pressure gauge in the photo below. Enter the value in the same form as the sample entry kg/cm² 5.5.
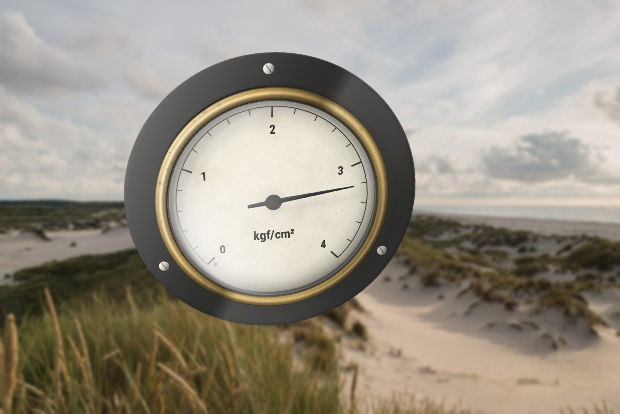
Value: kg/cm² 3.2
